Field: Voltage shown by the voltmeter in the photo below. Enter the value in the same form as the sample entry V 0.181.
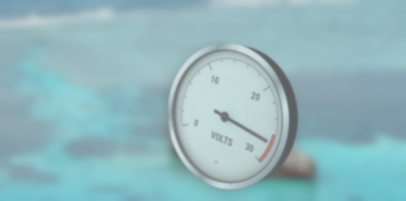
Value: V 27
